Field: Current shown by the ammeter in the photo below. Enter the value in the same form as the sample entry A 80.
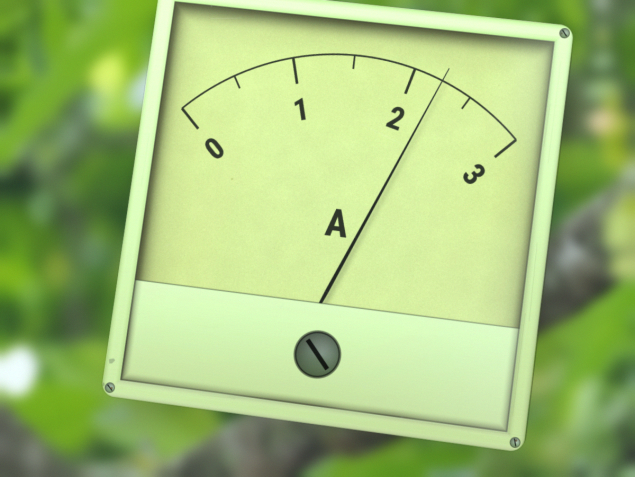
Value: A 2.25
